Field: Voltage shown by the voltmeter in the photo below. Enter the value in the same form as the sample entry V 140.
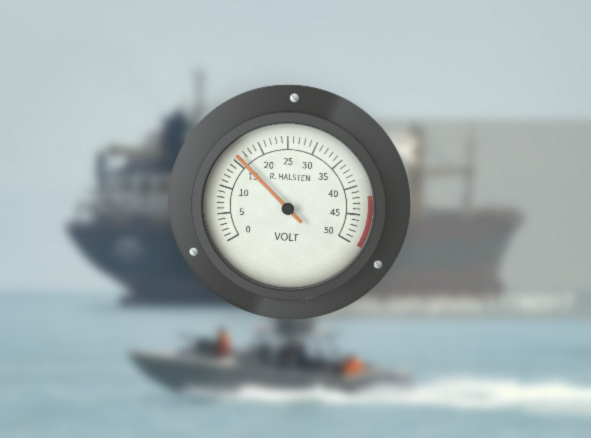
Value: V 16
